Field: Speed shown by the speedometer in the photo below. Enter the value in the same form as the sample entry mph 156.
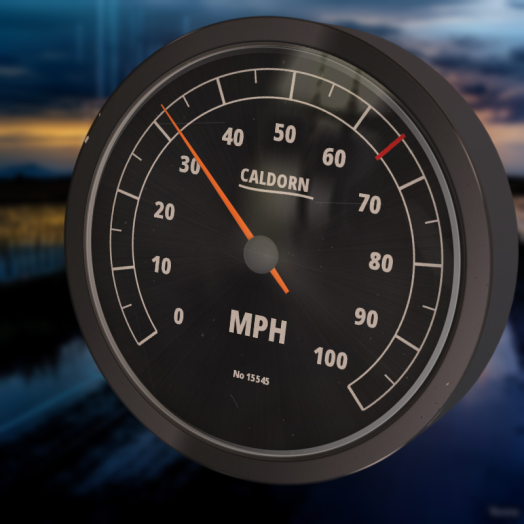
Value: mph 32.5
